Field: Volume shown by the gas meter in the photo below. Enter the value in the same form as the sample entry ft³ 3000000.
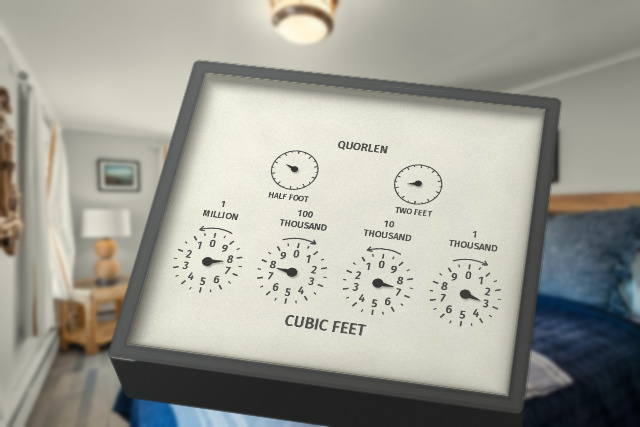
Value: ft³ 777300
